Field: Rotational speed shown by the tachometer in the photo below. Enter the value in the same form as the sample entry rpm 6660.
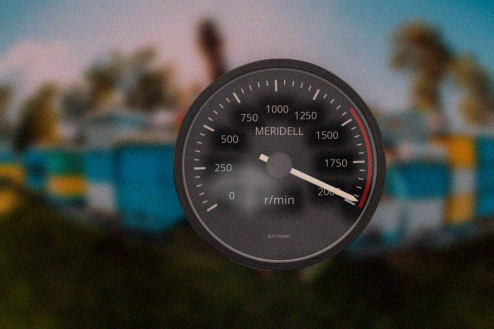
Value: rpm 1975
